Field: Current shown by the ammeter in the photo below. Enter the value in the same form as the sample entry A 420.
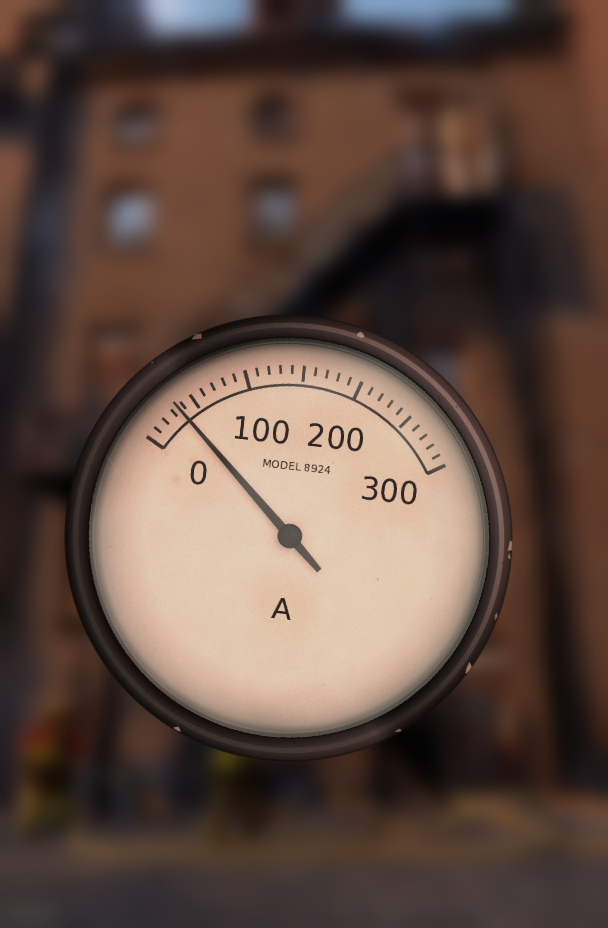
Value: A 35
